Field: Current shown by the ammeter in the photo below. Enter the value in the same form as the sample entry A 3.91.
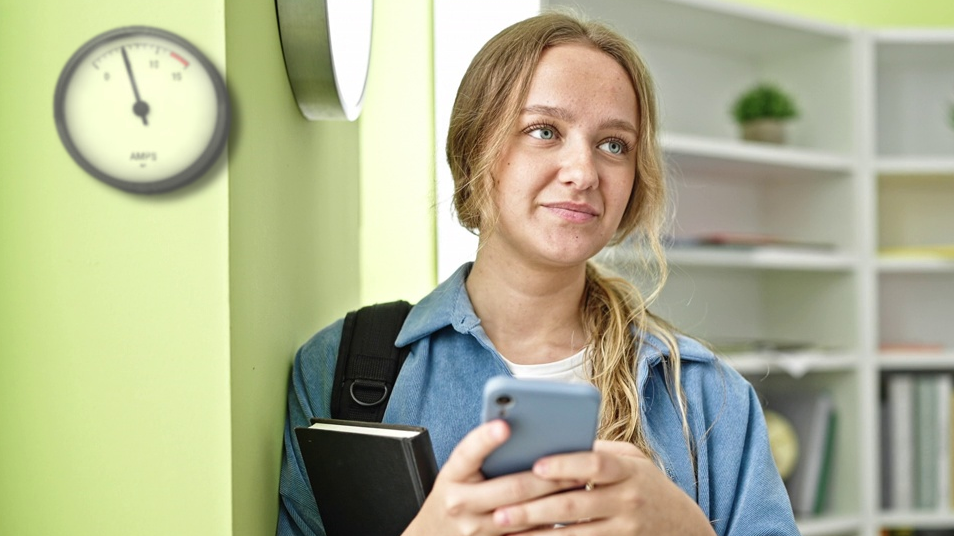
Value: A 5
